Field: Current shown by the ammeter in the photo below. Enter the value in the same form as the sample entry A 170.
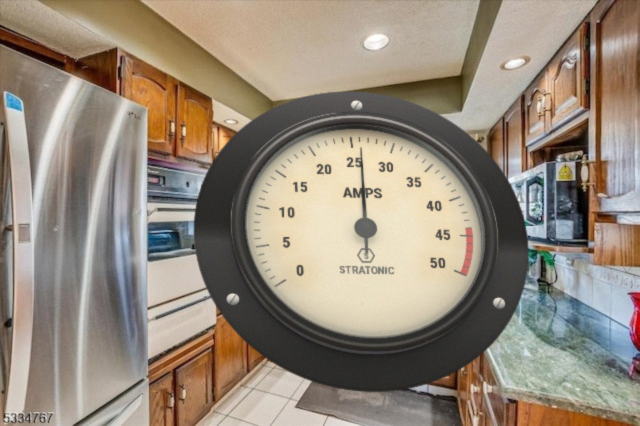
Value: A 26
